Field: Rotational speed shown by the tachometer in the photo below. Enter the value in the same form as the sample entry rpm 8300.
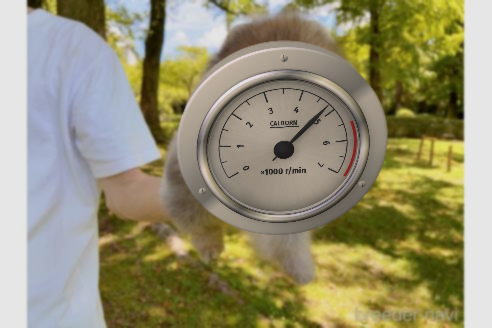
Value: rpm 4750
